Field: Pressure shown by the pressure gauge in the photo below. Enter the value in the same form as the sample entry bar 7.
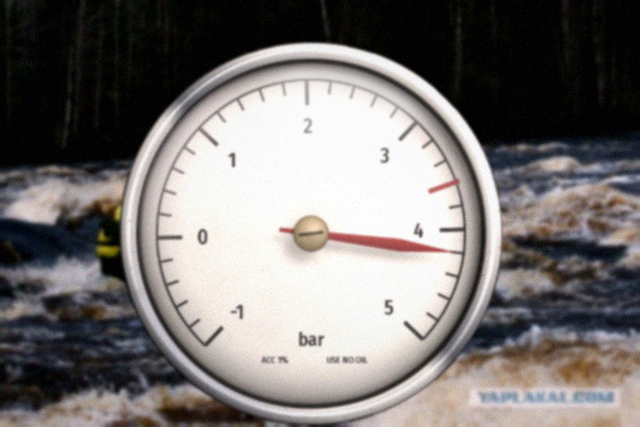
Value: bar 4.2
